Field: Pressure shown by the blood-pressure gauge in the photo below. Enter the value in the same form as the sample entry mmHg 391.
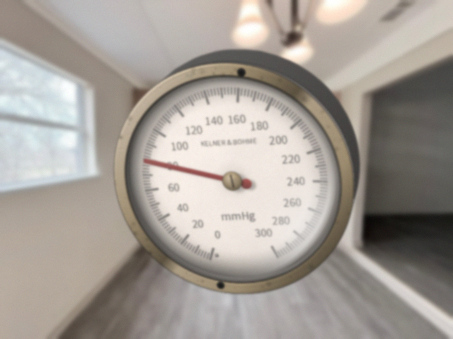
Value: mmHg 80
